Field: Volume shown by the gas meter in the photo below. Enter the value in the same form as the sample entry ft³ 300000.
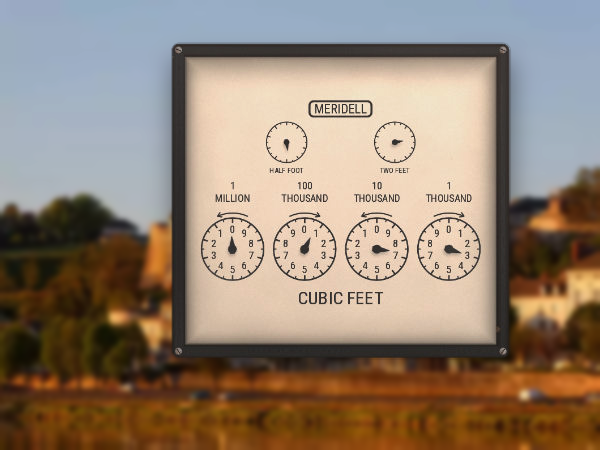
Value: ft³ 7300
